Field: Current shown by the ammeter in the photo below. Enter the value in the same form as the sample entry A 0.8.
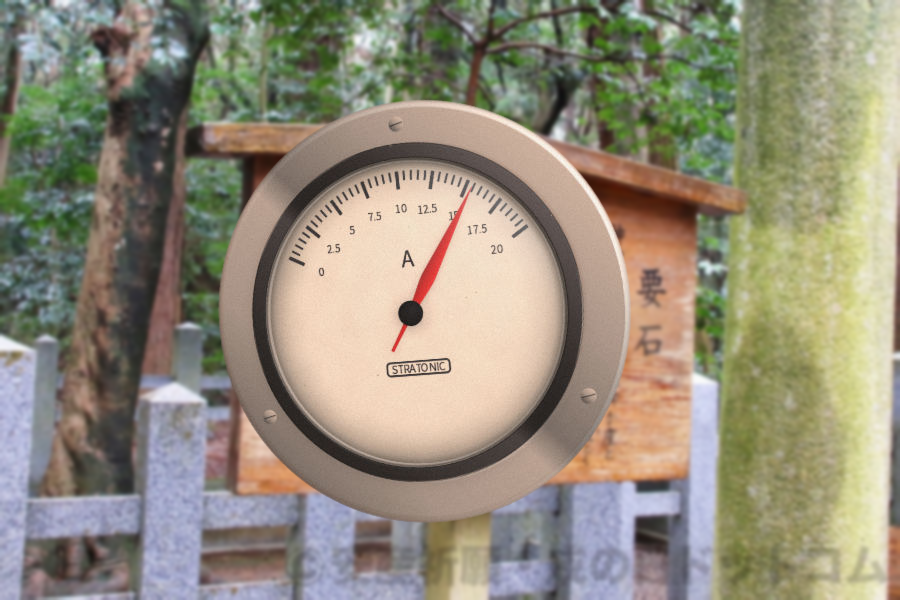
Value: A 15.5
